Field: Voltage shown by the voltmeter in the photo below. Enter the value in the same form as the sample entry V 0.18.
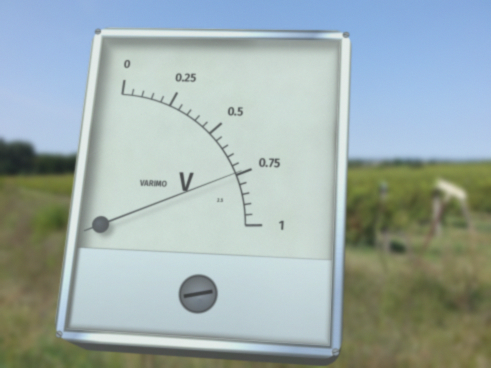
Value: V 0.75
